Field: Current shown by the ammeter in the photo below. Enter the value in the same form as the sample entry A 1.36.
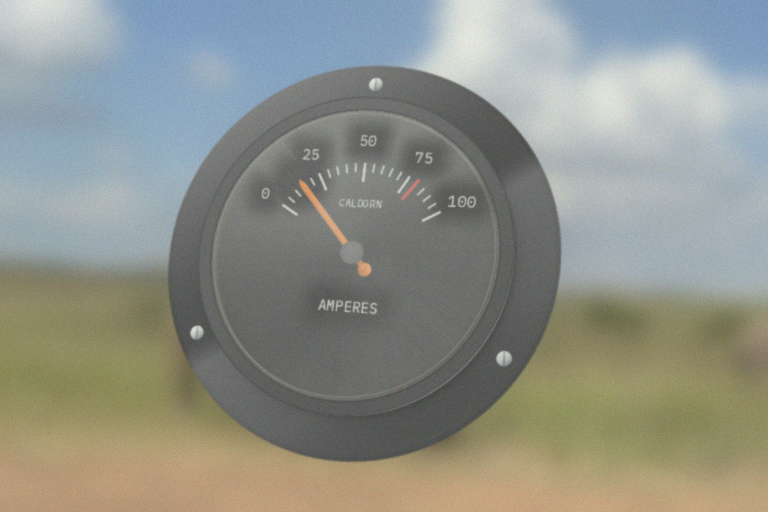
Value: A 15
